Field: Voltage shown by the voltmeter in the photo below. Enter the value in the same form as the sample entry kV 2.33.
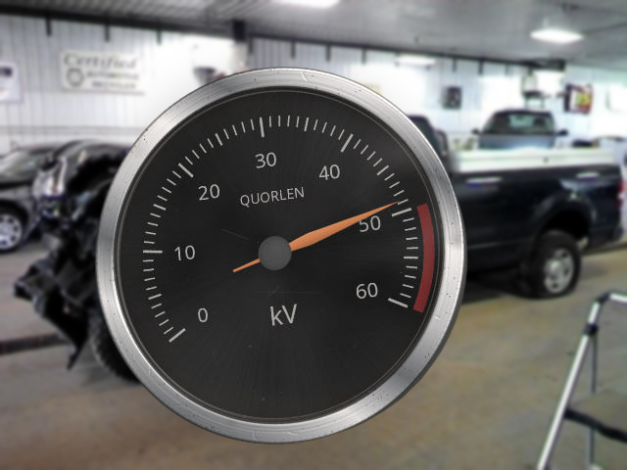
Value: kV 49
